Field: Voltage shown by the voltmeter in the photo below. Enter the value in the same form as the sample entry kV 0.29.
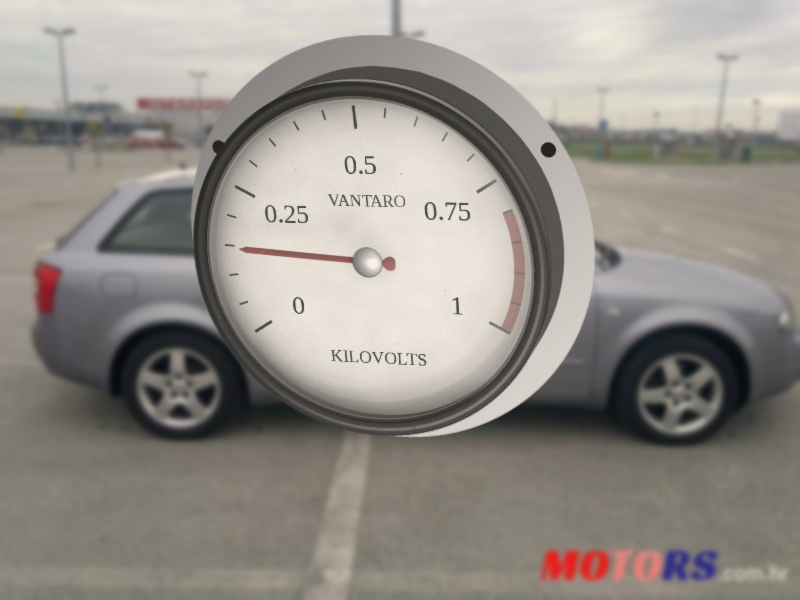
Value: kV 0.15
